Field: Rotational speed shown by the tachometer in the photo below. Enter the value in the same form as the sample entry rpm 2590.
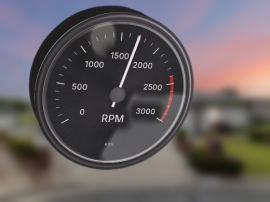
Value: rpm 1700
